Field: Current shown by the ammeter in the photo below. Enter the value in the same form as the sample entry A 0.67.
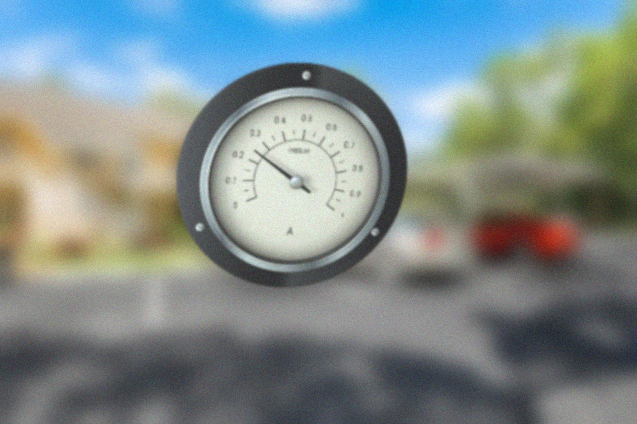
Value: A 0.25
